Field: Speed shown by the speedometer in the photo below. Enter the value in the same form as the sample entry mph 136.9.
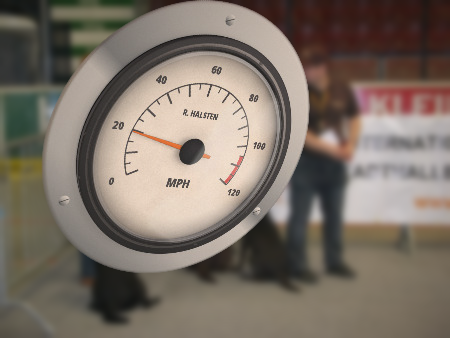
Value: mph 20
